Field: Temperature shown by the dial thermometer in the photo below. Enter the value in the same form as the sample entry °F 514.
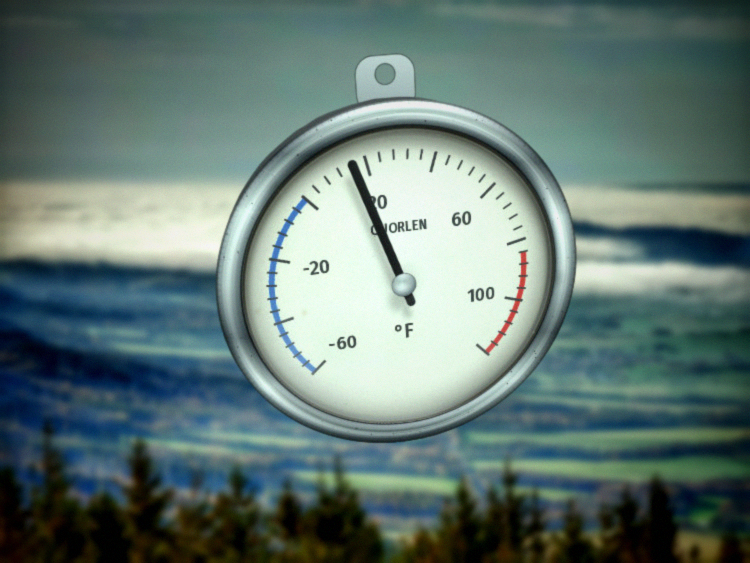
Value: °F 16
